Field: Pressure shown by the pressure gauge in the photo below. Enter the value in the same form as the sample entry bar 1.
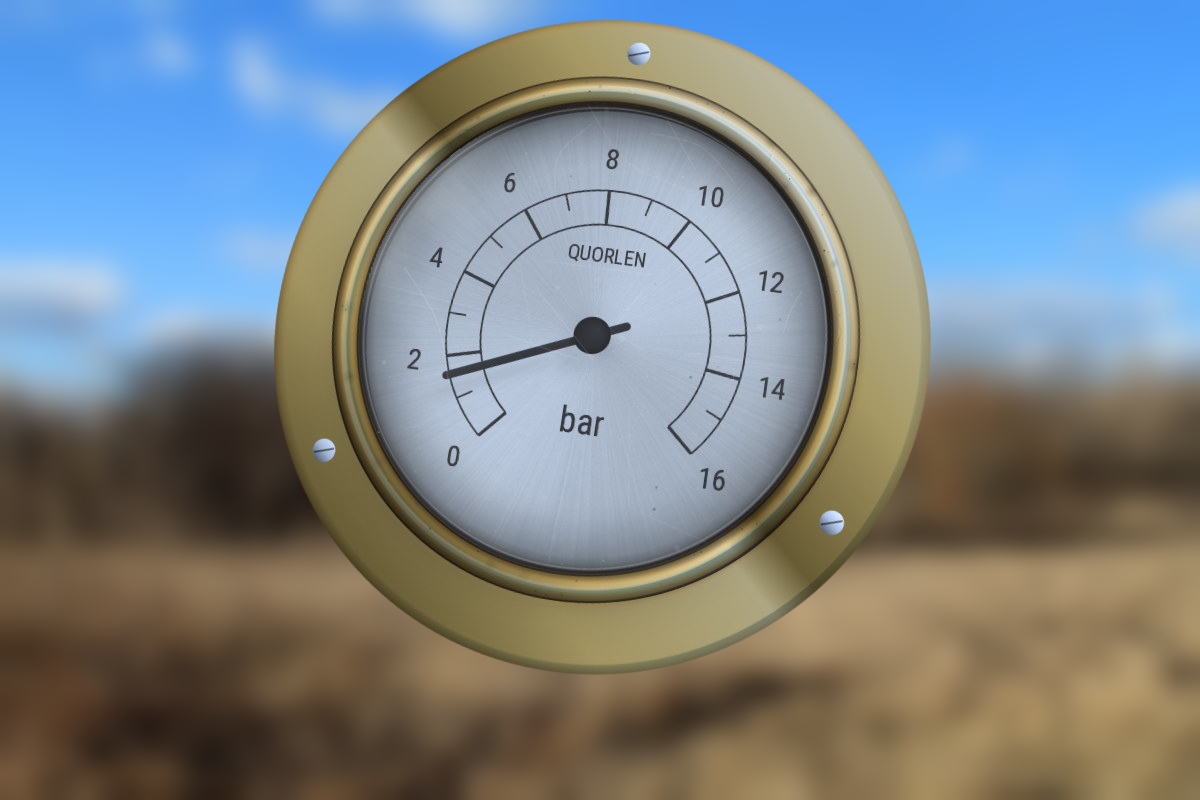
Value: bar 1.5
